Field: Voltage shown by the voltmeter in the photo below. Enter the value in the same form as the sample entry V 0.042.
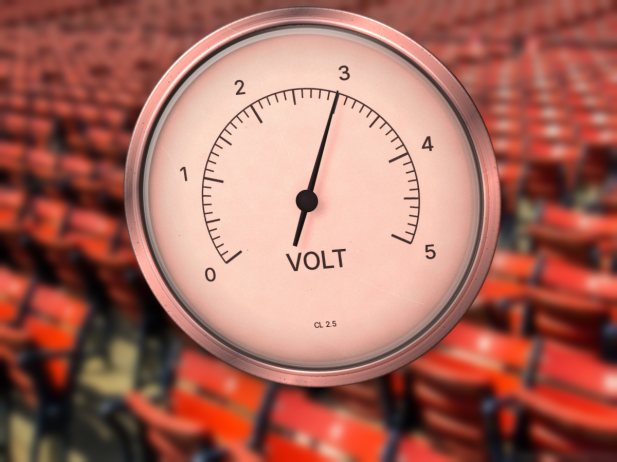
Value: V 3
